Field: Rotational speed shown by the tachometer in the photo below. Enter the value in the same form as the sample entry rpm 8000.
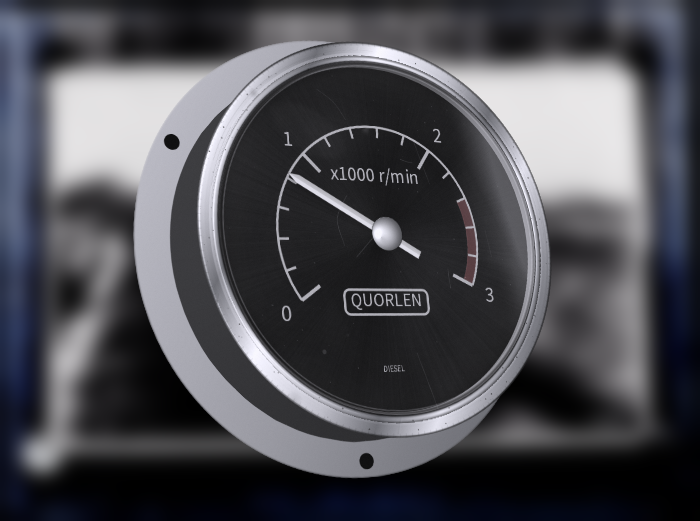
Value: rpm 800
